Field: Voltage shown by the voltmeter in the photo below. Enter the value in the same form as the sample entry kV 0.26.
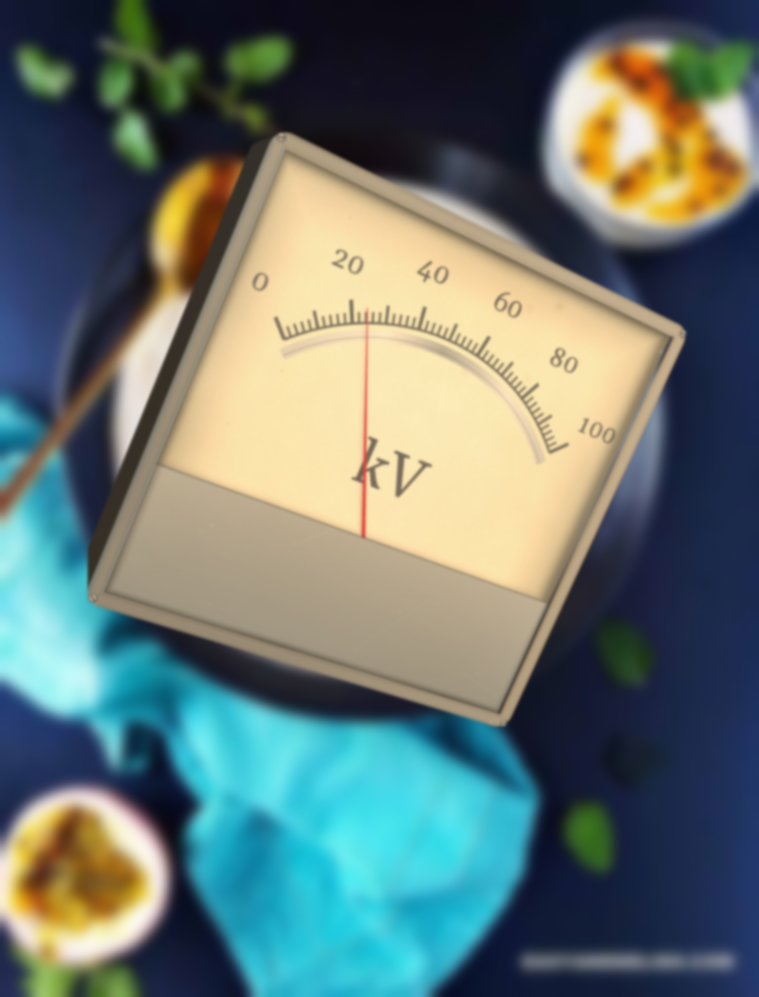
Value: kV 24
